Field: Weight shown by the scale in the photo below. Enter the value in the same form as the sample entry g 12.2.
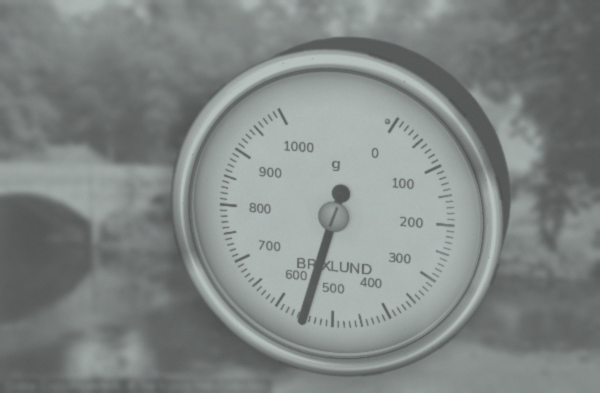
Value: g 550
